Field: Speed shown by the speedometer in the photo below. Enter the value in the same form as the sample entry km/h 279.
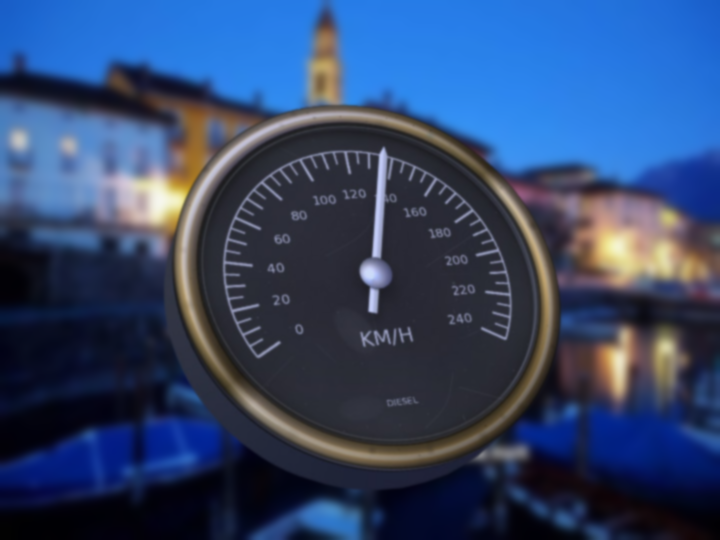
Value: km/h 135
